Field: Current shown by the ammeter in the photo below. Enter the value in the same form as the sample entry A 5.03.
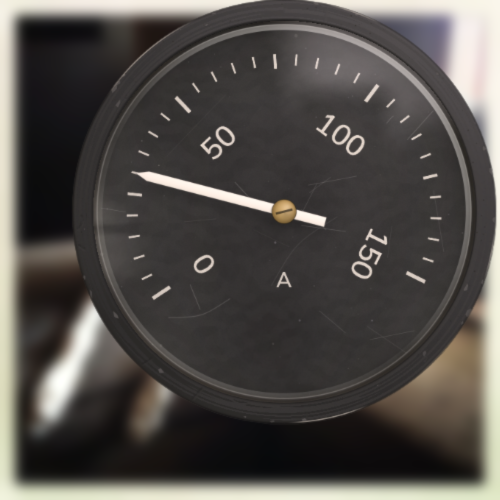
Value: A 30
